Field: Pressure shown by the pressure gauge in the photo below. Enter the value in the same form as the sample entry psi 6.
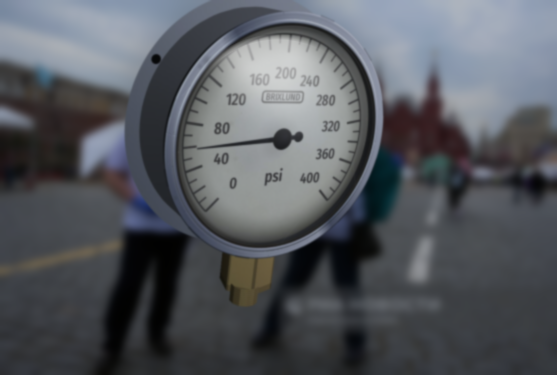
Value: psi 60
